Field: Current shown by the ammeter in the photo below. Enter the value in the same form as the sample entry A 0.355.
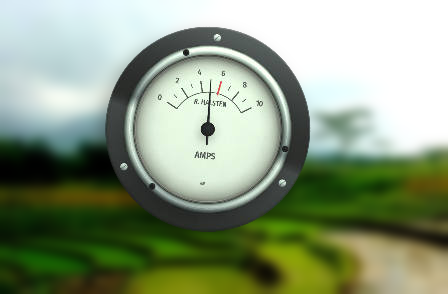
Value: A 5
